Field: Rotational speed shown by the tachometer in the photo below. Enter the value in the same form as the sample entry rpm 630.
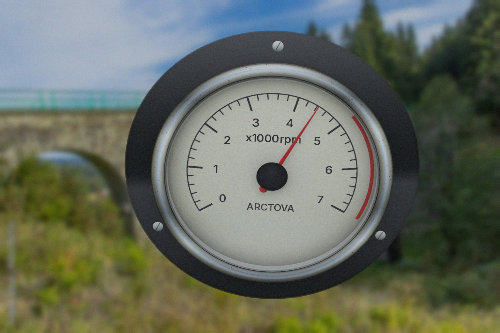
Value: rpm 4400
